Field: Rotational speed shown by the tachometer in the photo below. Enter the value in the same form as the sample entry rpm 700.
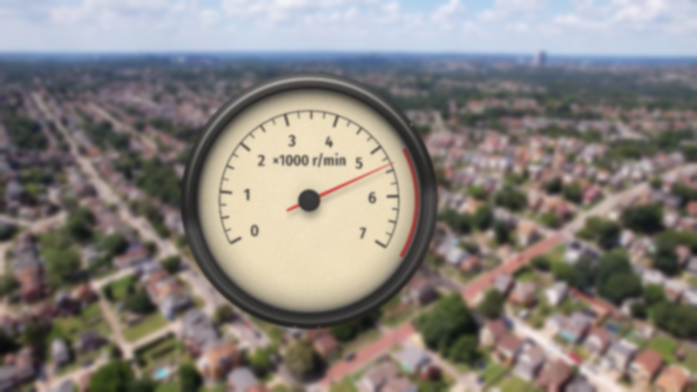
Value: rpm 5375
